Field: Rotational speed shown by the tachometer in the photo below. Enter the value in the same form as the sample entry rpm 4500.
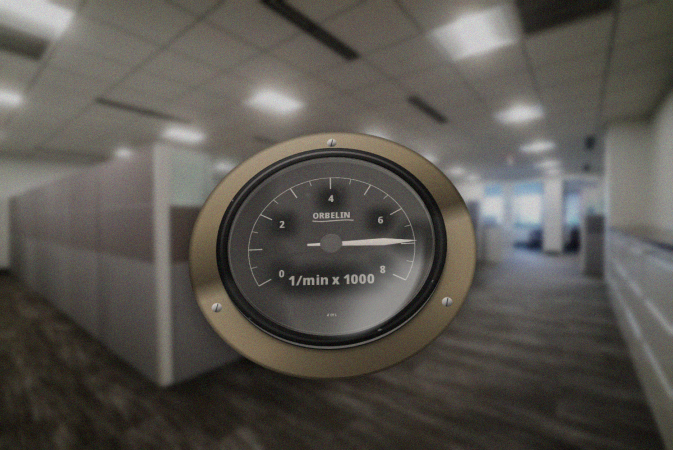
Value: rpm 7000
